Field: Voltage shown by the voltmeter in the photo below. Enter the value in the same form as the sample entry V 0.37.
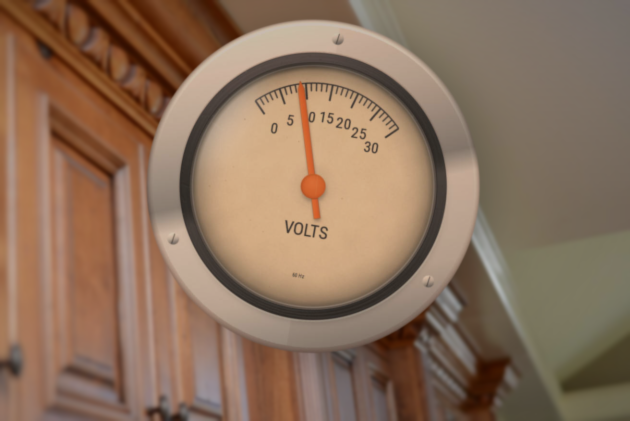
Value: V 9
